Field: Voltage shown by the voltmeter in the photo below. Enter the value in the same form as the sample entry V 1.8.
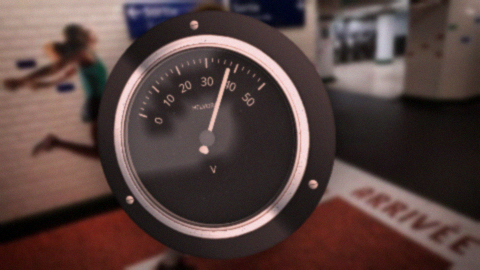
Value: V 38
